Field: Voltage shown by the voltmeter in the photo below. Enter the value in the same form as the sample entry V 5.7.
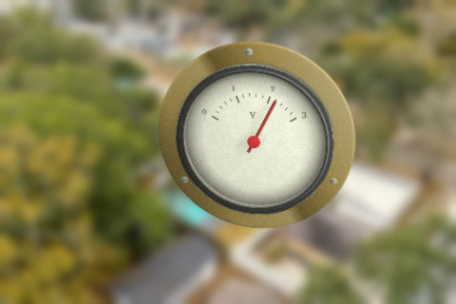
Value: V 2.2
